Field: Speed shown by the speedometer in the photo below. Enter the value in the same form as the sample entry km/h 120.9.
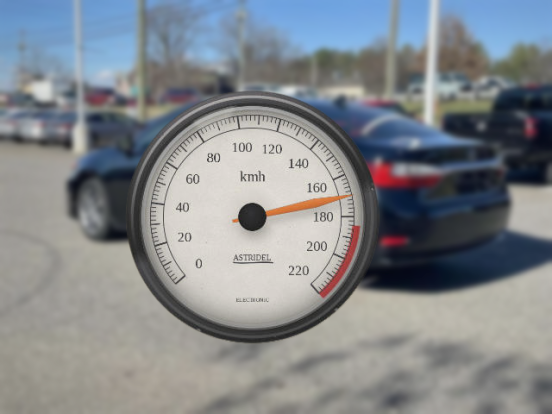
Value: km/h 170
